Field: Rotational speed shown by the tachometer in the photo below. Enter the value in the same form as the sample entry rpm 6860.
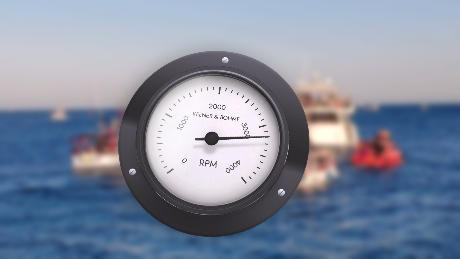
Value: rpm 3200
